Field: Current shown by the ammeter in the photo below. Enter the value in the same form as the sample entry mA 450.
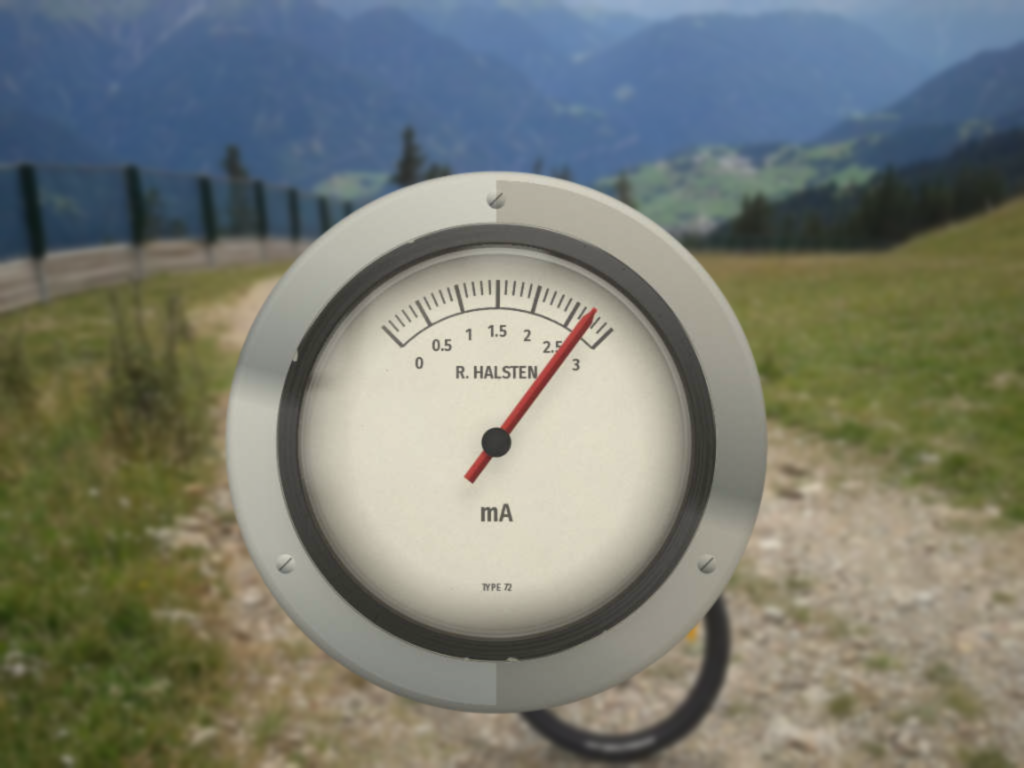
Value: mA 2.7
